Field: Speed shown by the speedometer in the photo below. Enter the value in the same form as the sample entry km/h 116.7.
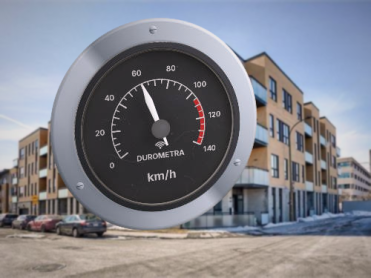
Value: km/h 60
